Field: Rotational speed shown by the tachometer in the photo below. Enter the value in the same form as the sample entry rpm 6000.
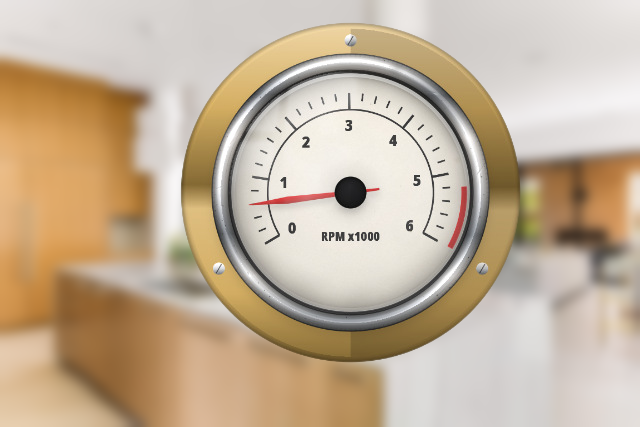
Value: rpm 600
